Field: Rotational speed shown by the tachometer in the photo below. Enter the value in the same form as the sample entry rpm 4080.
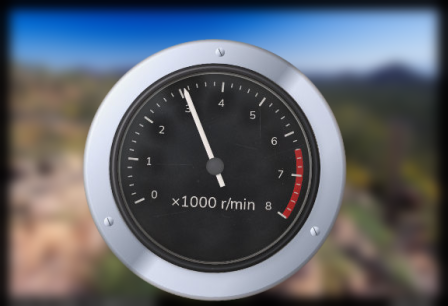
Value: rpm 3100
